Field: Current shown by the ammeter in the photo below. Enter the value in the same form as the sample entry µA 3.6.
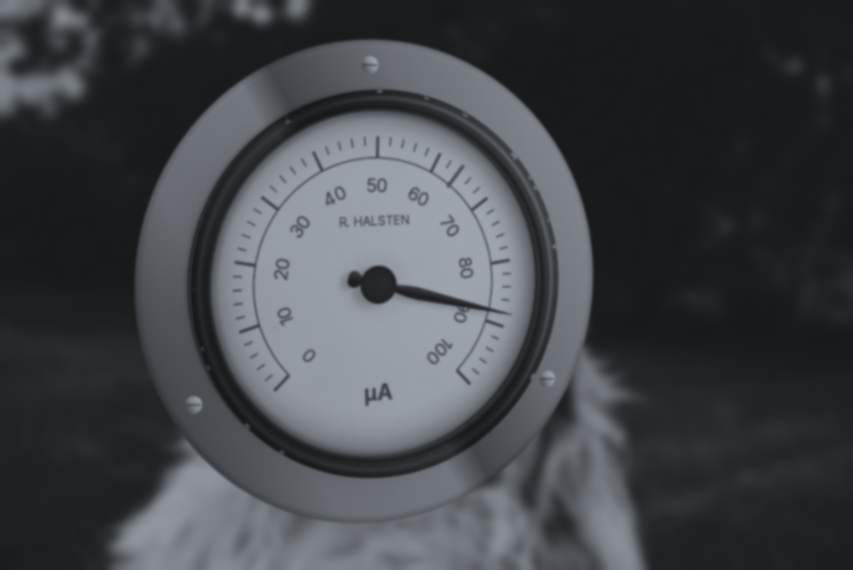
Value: µA 88
